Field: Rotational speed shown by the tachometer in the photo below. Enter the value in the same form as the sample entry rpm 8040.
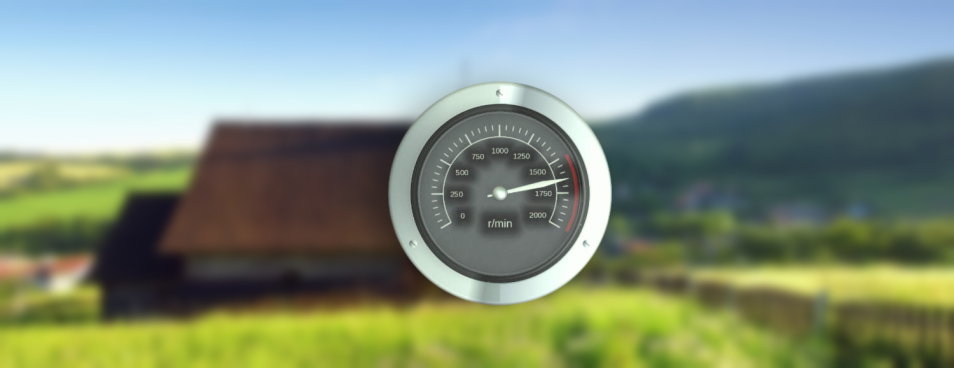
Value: rpm 1650
